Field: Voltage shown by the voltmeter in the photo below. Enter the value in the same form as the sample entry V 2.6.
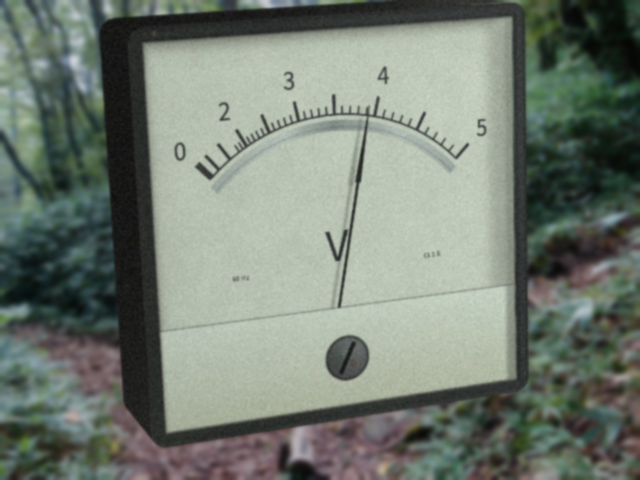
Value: V 3.9
